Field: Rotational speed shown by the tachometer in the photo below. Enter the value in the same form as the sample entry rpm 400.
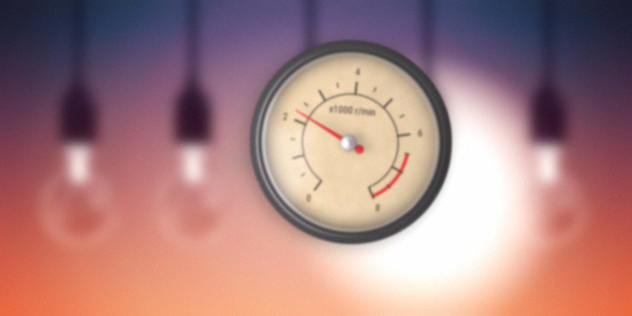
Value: rpm 2250
